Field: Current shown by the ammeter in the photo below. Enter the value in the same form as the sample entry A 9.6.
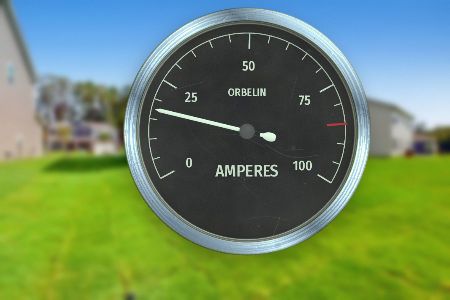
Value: A 17.5
